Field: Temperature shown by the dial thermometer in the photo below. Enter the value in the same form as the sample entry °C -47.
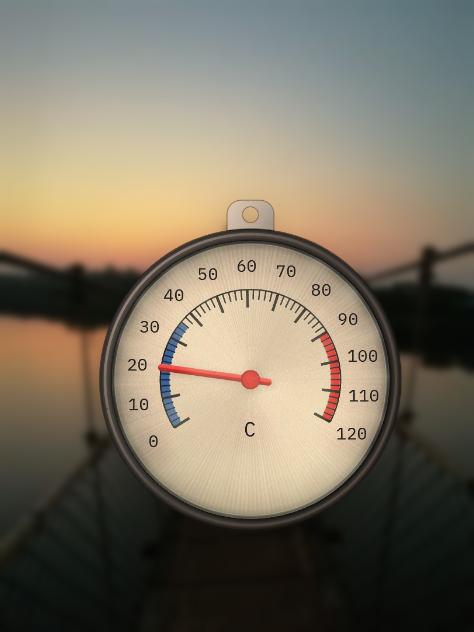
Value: °C 20
